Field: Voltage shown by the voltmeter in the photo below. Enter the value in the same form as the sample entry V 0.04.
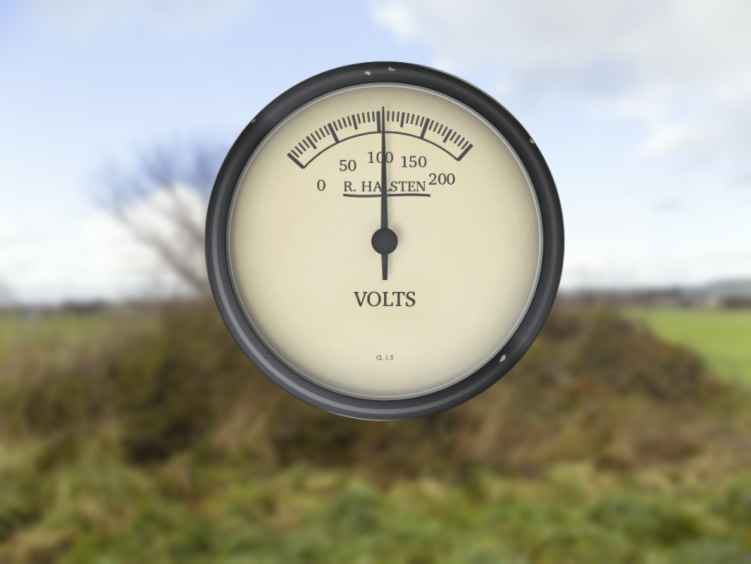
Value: V 105
